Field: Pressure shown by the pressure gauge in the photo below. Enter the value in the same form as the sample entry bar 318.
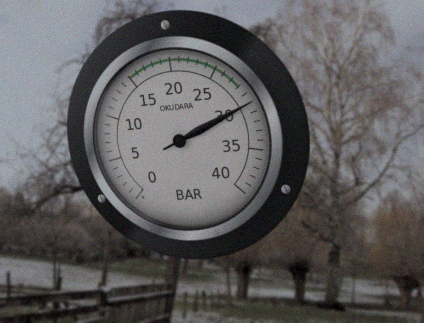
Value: bar 30
